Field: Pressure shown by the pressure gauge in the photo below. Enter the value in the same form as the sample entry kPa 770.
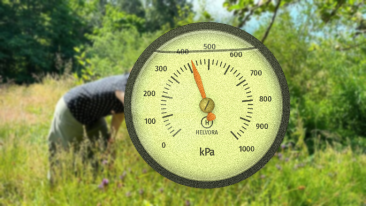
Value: kPa 420
